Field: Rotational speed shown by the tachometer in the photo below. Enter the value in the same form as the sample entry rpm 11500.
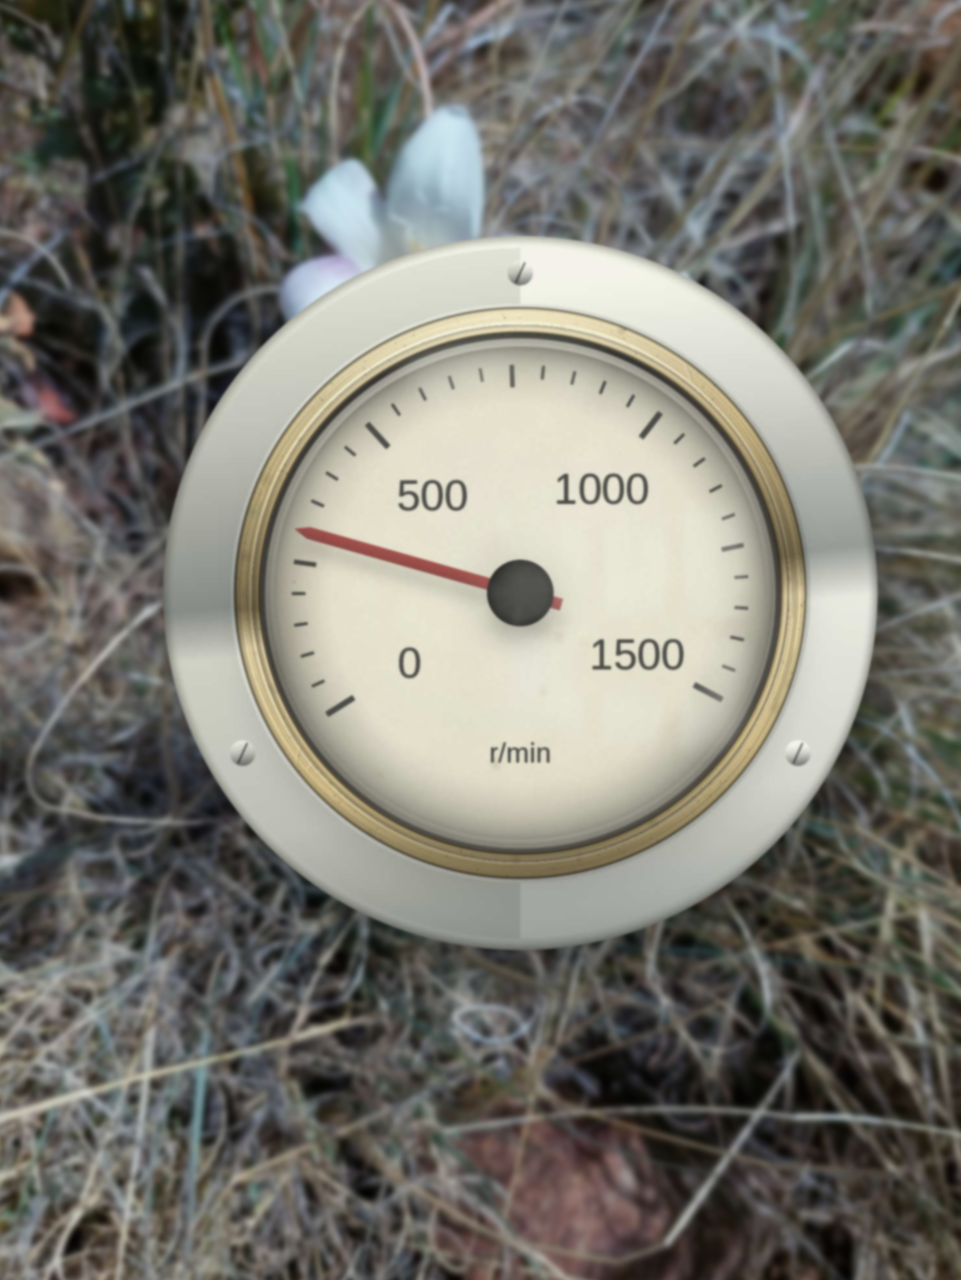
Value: rpm 300
